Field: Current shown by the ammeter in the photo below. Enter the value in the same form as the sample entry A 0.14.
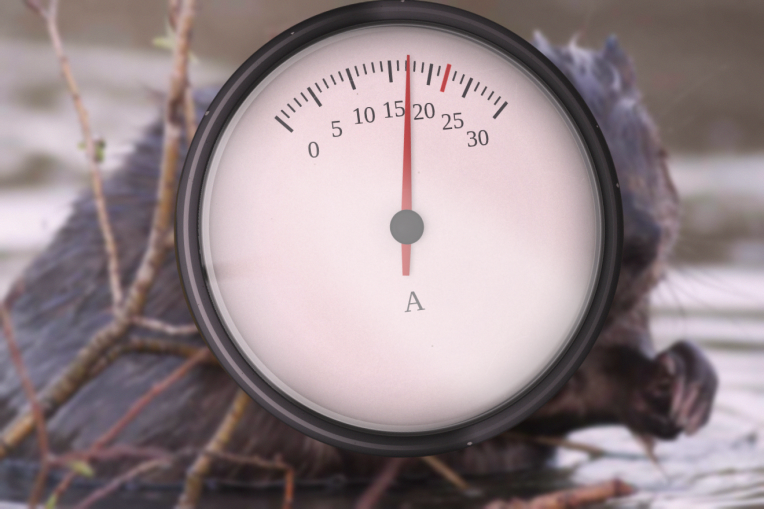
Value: A 17
